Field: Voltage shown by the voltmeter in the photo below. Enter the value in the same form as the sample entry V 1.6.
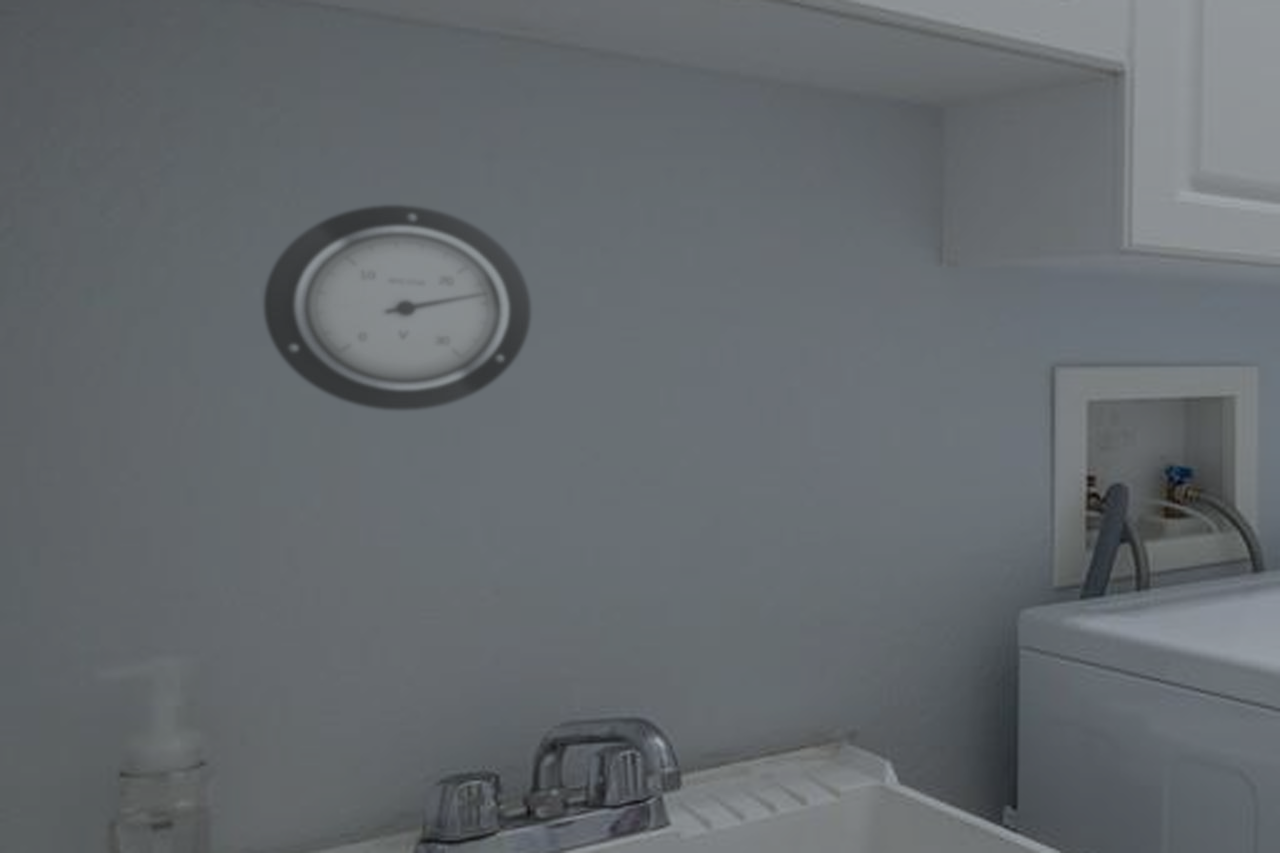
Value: V 23
